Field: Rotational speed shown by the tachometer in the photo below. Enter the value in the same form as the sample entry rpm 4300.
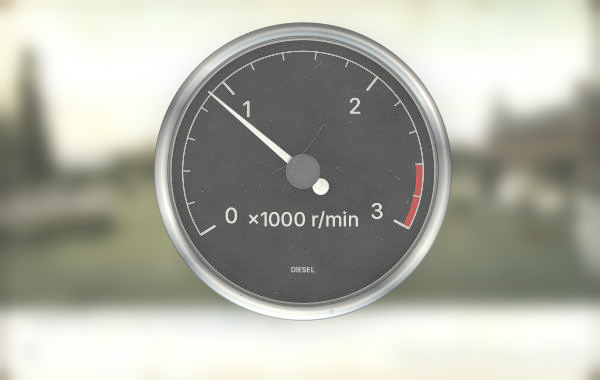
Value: rpm 900
